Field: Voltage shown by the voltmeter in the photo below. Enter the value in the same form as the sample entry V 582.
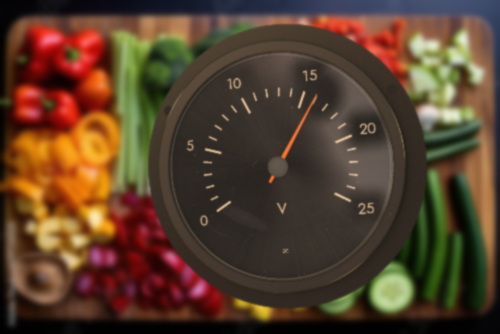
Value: V 16
